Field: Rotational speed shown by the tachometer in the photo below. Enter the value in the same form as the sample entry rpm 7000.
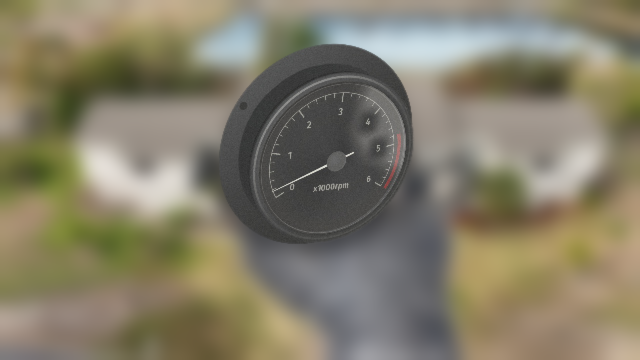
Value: rpm 200
